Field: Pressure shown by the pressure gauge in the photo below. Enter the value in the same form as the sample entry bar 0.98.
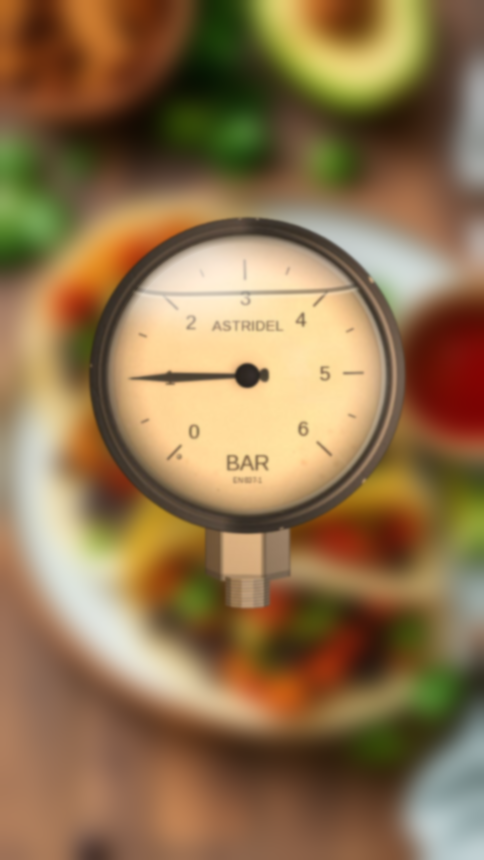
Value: bar 1
